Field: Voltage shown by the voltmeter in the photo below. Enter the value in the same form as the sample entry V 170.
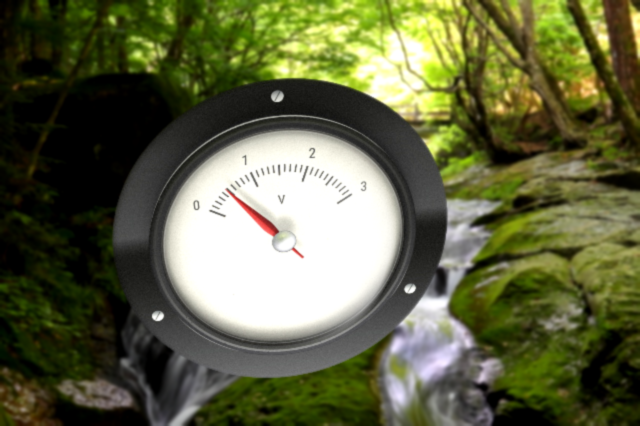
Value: V 0.5
